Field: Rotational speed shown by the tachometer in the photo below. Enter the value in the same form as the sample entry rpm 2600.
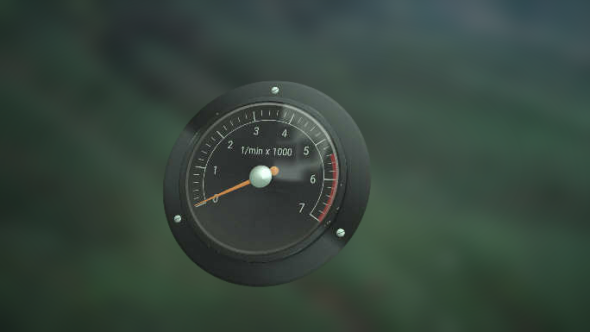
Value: rpm 0
